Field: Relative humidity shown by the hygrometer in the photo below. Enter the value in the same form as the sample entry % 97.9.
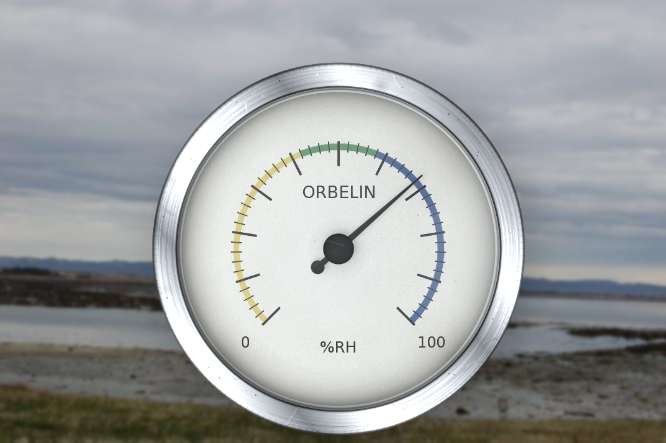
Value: % 68
